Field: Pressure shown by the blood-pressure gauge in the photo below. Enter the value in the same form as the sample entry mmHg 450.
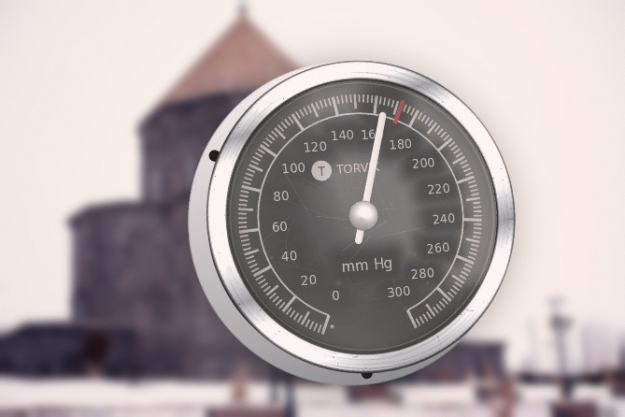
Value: mmHg 164
